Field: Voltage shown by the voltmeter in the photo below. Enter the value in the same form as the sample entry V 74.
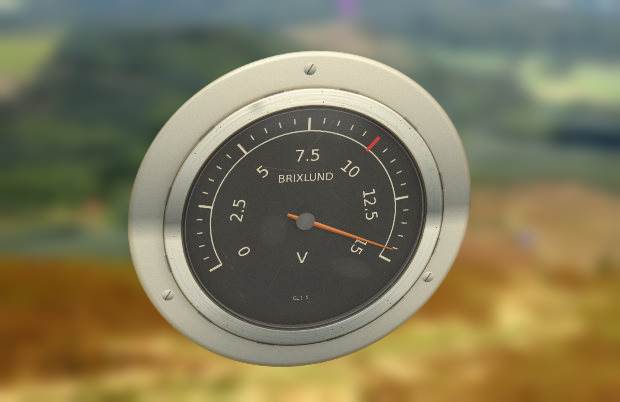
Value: V 14.5
